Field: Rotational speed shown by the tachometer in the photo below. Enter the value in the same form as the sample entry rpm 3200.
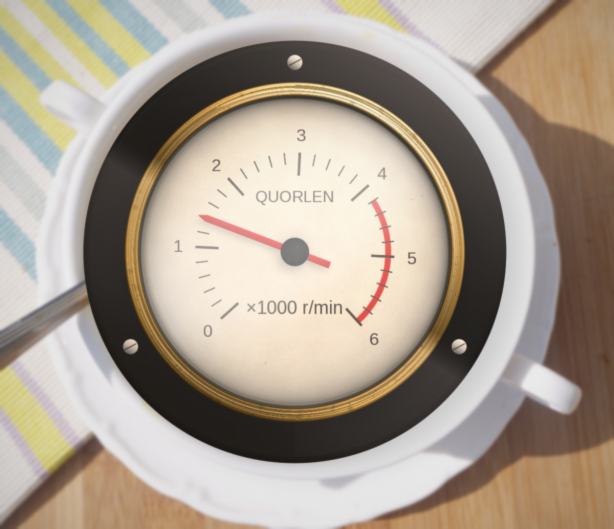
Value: rpm 1400
